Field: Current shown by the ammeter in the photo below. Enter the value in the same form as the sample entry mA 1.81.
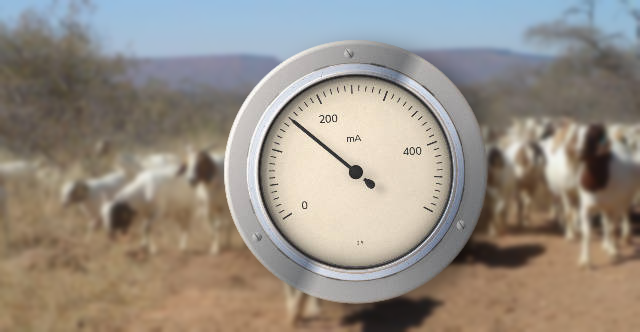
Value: mA 150
